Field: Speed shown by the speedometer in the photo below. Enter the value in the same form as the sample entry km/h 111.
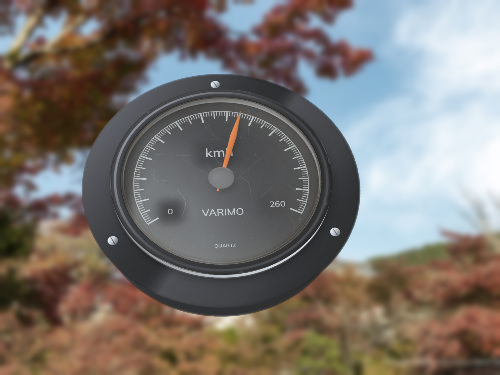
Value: km/h 150
